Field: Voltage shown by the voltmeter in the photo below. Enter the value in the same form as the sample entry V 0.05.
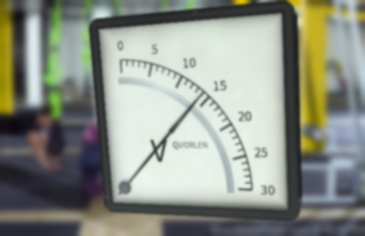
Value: V 14
